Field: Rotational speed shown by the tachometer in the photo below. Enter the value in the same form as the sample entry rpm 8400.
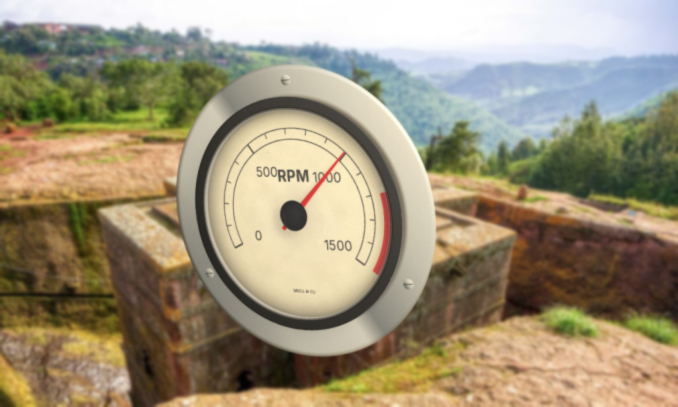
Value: rpm 1000
